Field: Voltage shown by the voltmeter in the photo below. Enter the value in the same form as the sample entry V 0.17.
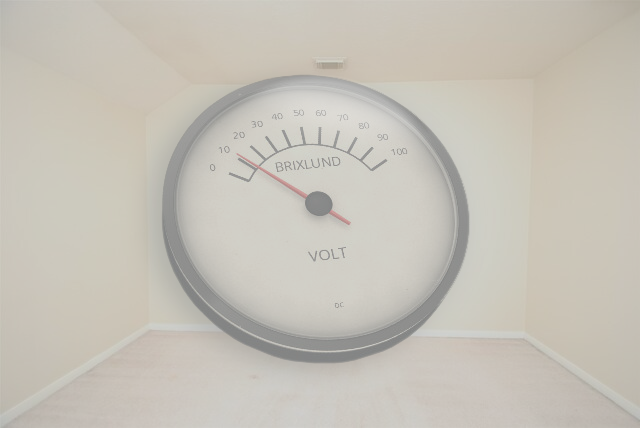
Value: V 10
